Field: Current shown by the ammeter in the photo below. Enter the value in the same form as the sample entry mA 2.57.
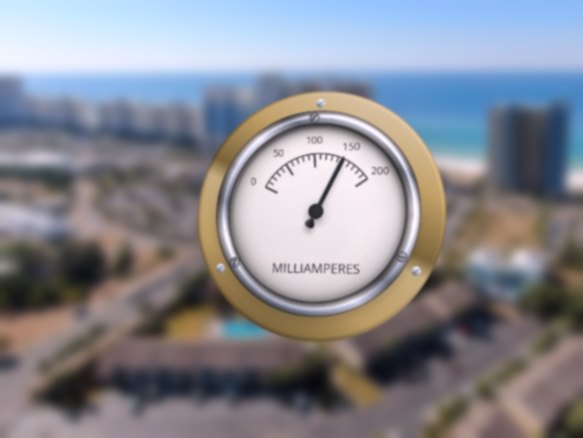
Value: mA 150
